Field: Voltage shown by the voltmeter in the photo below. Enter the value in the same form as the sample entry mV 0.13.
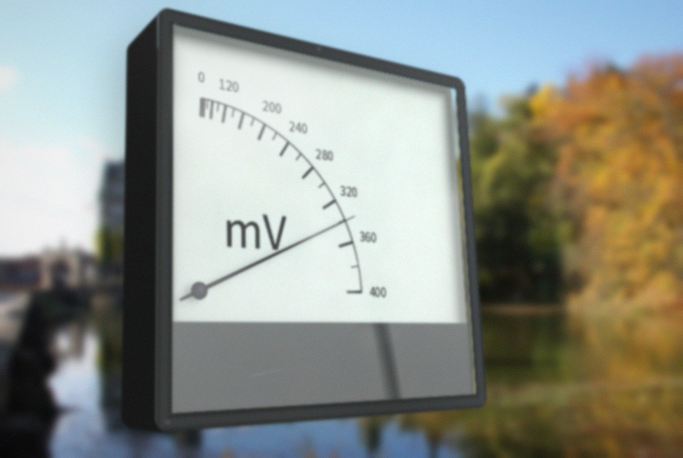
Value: mV 340
